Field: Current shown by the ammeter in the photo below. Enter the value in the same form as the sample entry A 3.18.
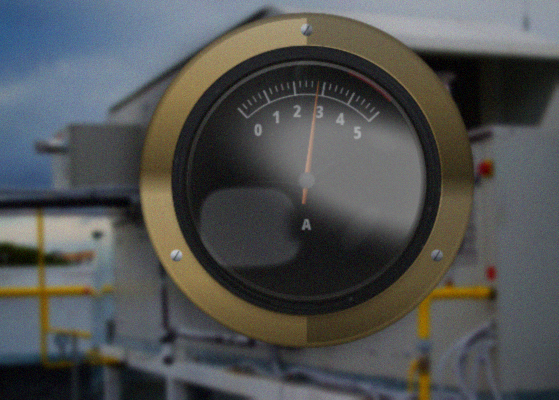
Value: A 2.8
